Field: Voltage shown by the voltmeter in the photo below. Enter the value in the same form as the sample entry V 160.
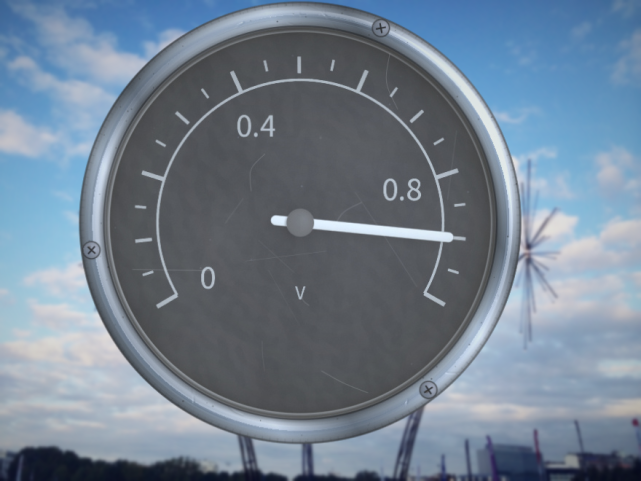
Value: V 0.9
